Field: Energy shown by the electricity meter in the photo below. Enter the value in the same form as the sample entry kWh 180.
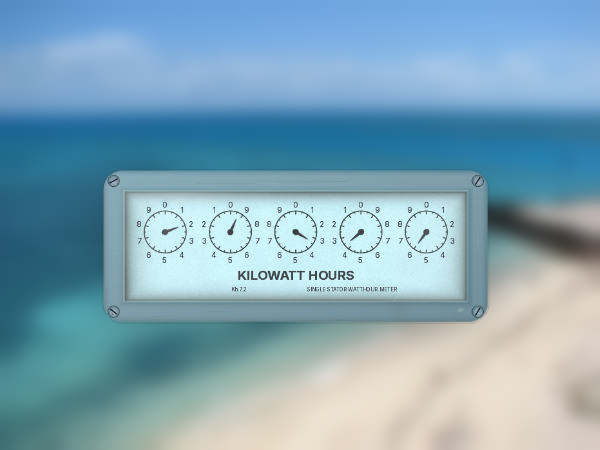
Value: kWh 19336
